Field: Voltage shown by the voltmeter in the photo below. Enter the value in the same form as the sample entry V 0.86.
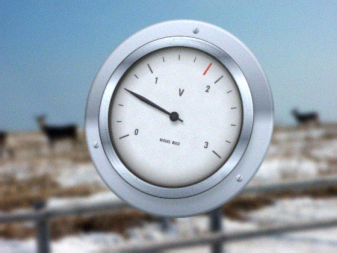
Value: V 0.6
